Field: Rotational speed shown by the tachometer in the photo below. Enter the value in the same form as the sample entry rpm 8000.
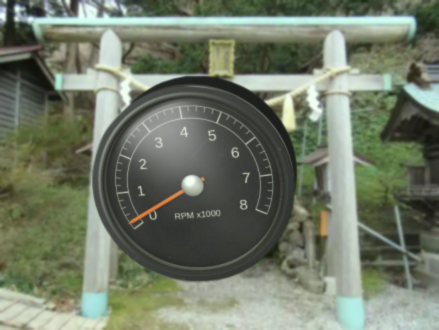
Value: rpm 200
